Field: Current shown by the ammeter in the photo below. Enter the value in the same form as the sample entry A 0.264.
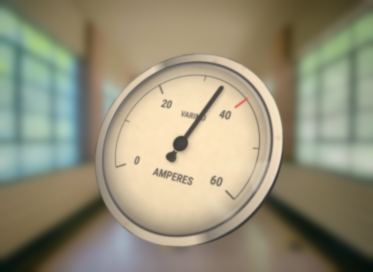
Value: A 35
